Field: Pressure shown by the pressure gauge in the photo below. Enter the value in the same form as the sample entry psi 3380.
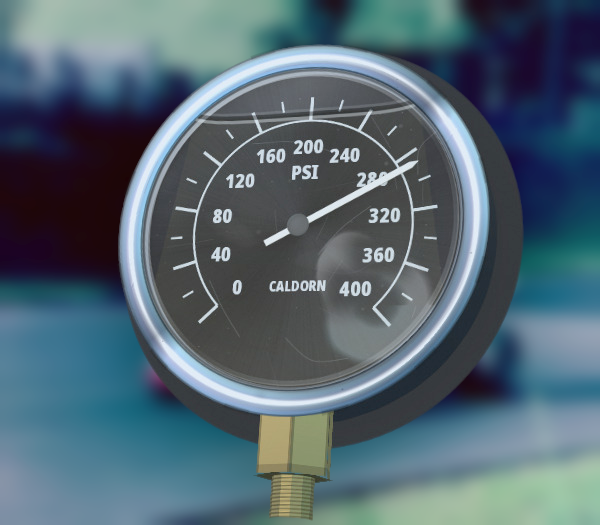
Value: psi 290
